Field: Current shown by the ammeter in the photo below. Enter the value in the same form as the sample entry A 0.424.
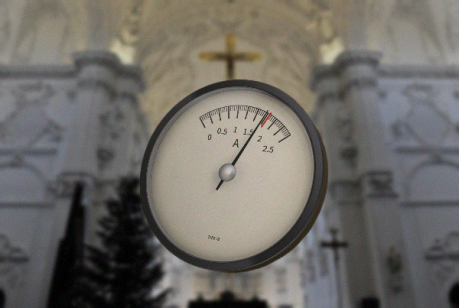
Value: A 1.75
